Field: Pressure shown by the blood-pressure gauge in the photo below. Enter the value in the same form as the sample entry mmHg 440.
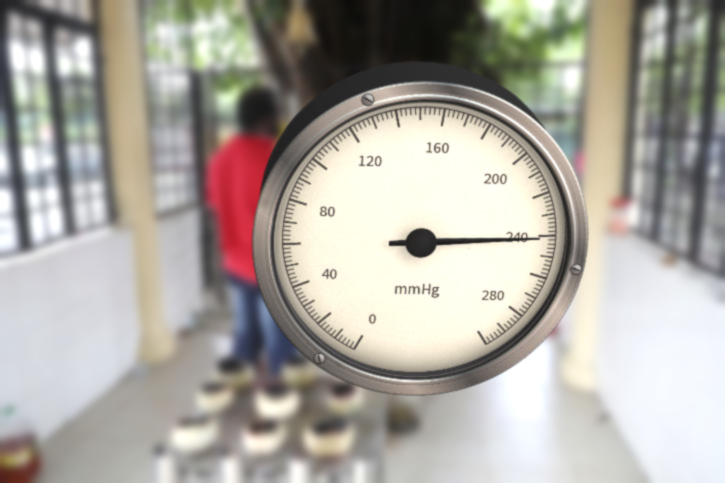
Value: mmHg 240
